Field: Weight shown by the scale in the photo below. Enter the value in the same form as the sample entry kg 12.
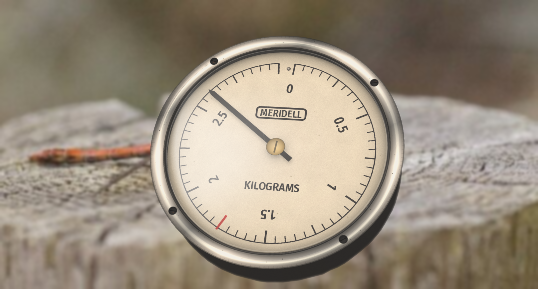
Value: kg 2.6
